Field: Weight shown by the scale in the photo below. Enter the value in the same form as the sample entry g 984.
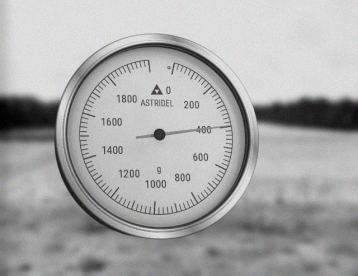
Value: g 400
